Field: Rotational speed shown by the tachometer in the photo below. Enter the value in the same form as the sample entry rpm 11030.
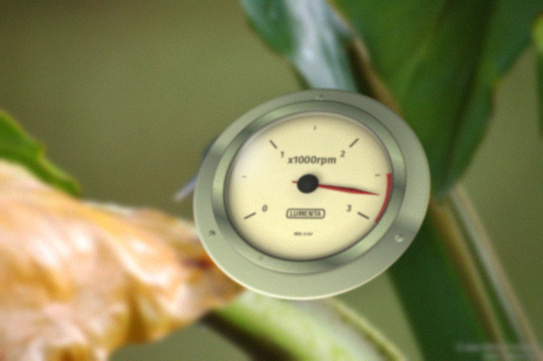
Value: rpm 2750
